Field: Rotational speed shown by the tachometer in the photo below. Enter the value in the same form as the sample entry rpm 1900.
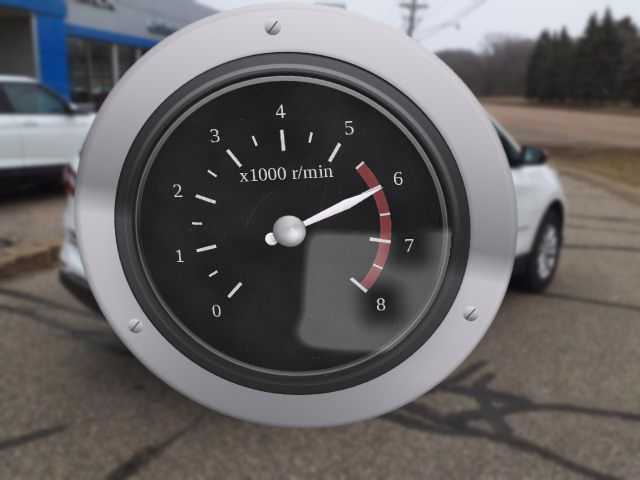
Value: rpm 6000
